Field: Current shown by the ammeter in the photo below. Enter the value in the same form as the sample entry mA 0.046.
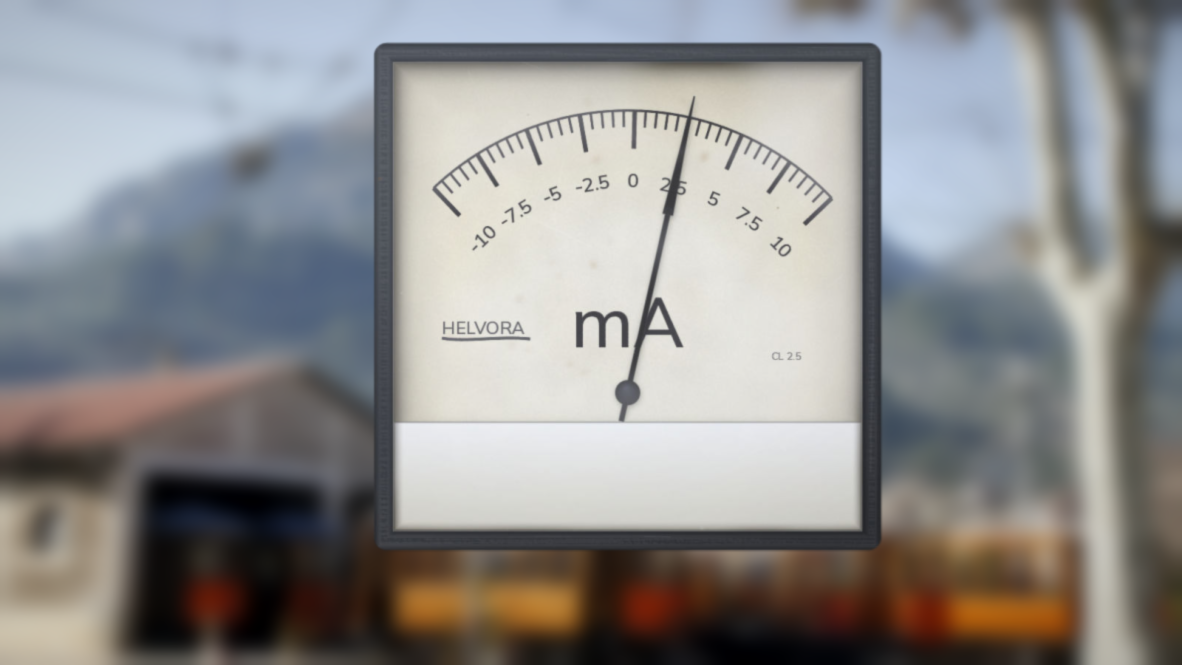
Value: mA 2.5
